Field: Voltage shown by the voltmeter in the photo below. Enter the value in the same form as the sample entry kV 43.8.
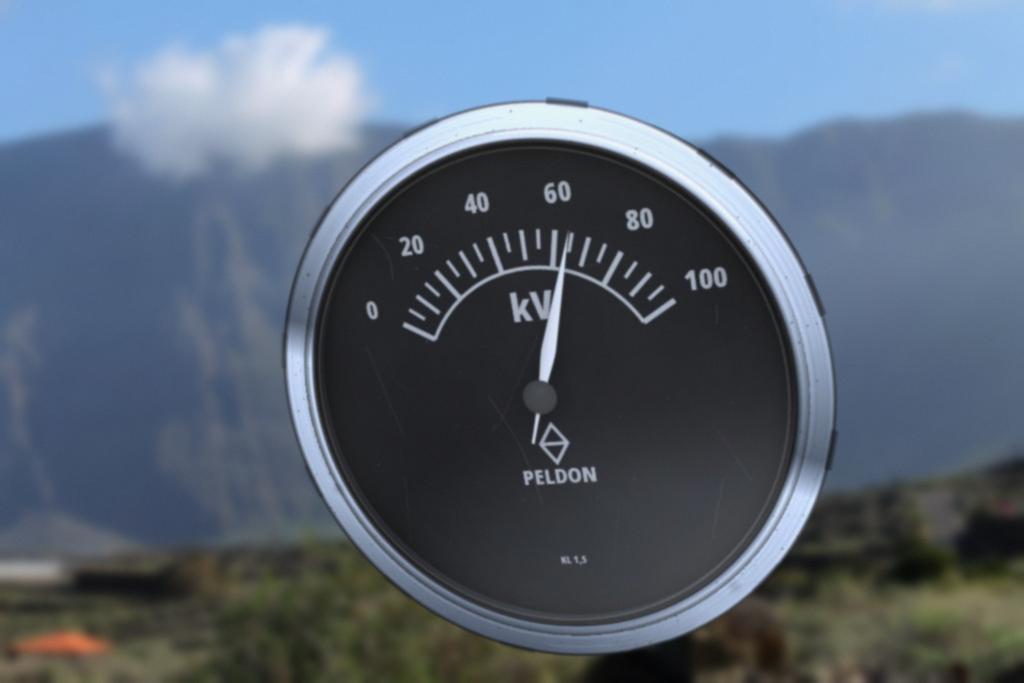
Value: kV 65
